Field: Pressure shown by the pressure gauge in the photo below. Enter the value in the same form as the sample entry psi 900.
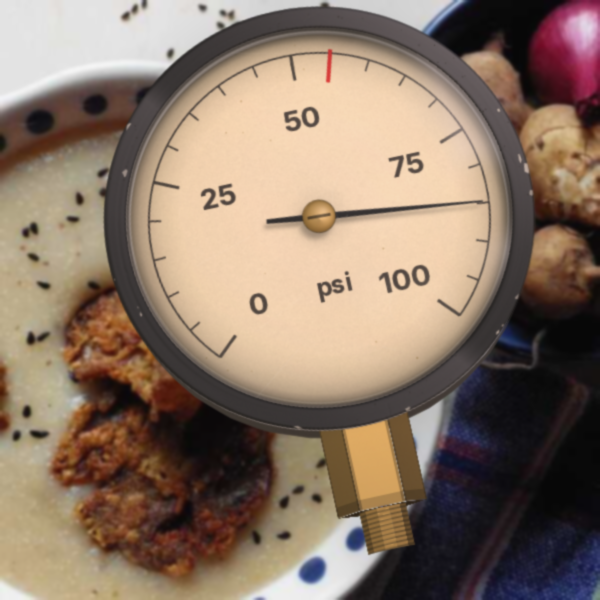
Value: psi 85
